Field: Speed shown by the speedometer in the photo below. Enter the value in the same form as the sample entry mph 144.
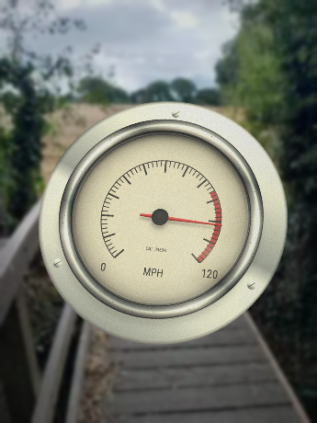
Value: mph 102
